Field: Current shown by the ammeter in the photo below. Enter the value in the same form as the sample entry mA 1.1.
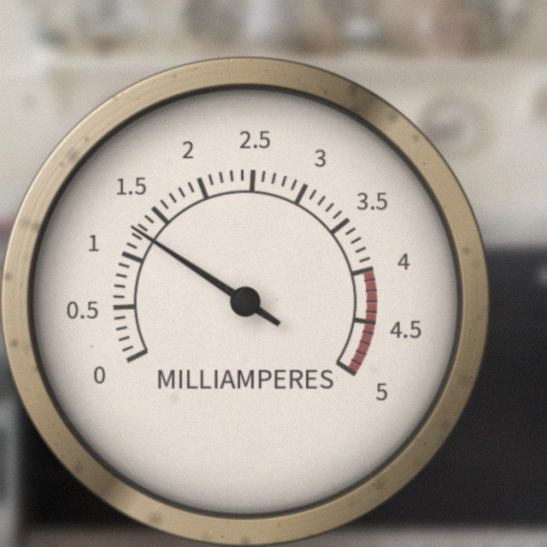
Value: mA 1.25
